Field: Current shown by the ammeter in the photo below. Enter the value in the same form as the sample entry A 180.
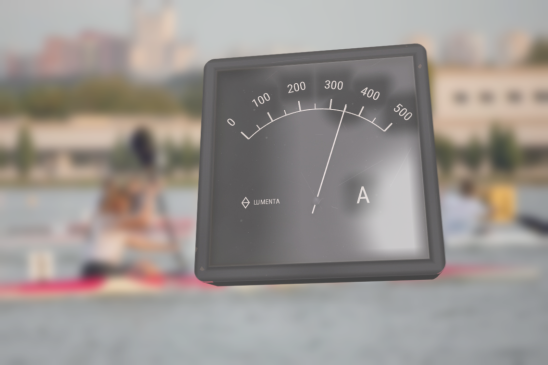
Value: A 350
